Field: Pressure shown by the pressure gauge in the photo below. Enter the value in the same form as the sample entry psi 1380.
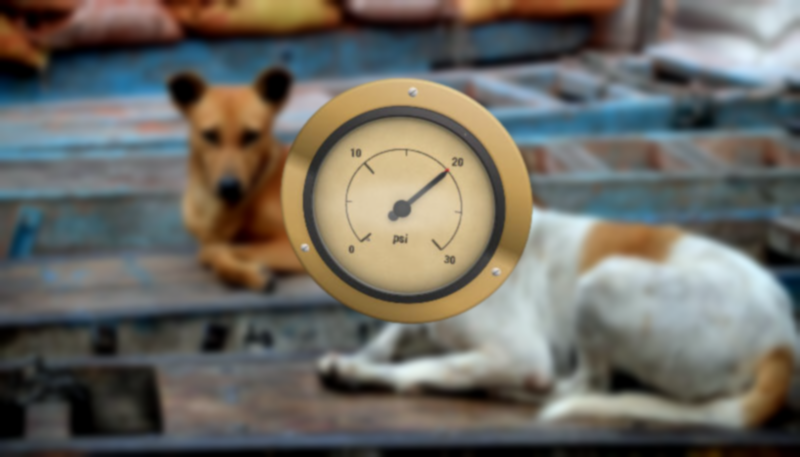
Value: psi 20
